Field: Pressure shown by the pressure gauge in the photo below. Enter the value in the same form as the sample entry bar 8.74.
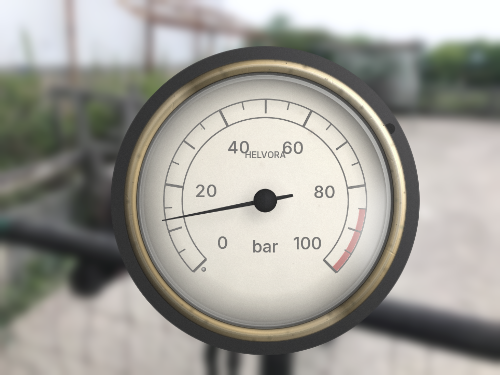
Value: bar 12.5
